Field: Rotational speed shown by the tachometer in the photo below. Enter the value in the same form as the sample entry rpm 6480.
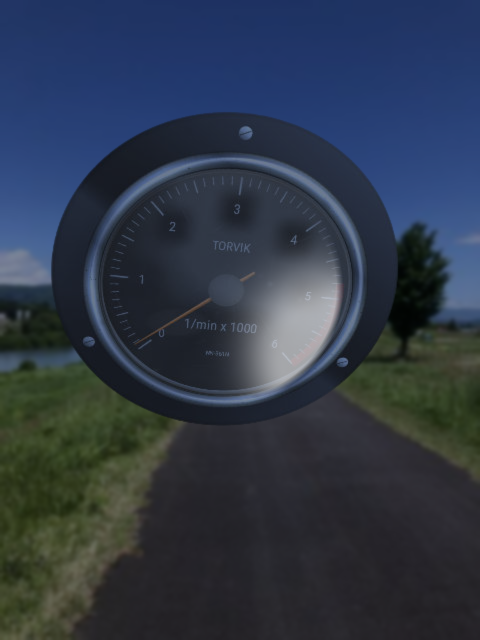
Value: rpm 100
